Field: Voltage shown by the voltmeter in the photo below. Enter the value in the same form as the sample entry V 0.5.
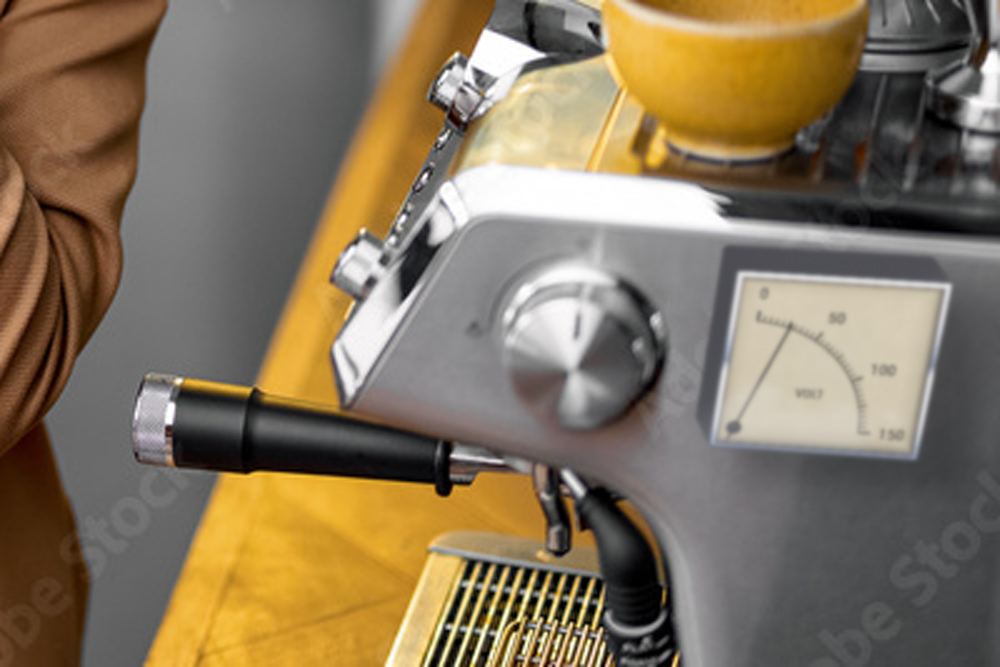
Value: V 25
